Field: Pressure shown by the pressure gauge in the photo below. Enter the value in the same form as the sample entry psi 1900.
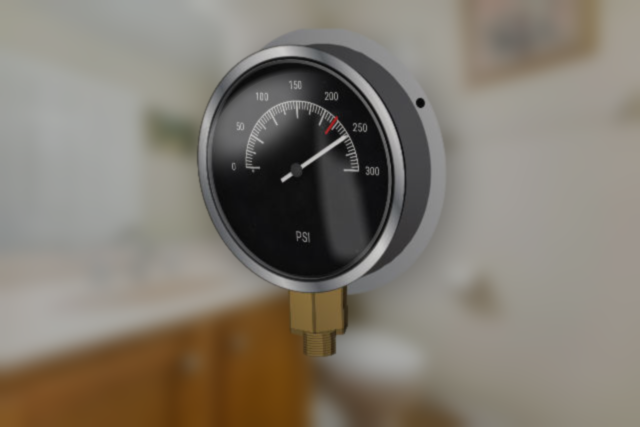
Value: psi 250
